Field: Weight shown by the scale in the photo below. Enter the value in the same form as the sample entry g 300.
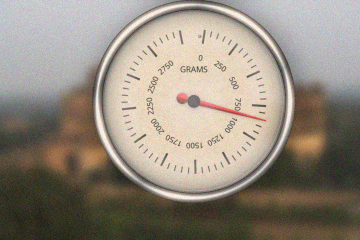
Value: g 850
